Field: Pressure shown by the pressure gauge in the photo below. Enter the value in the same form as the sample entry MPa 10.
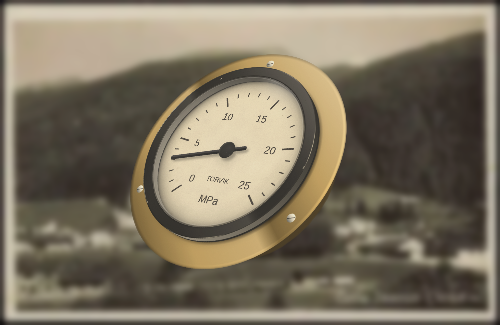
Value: MPa 3
